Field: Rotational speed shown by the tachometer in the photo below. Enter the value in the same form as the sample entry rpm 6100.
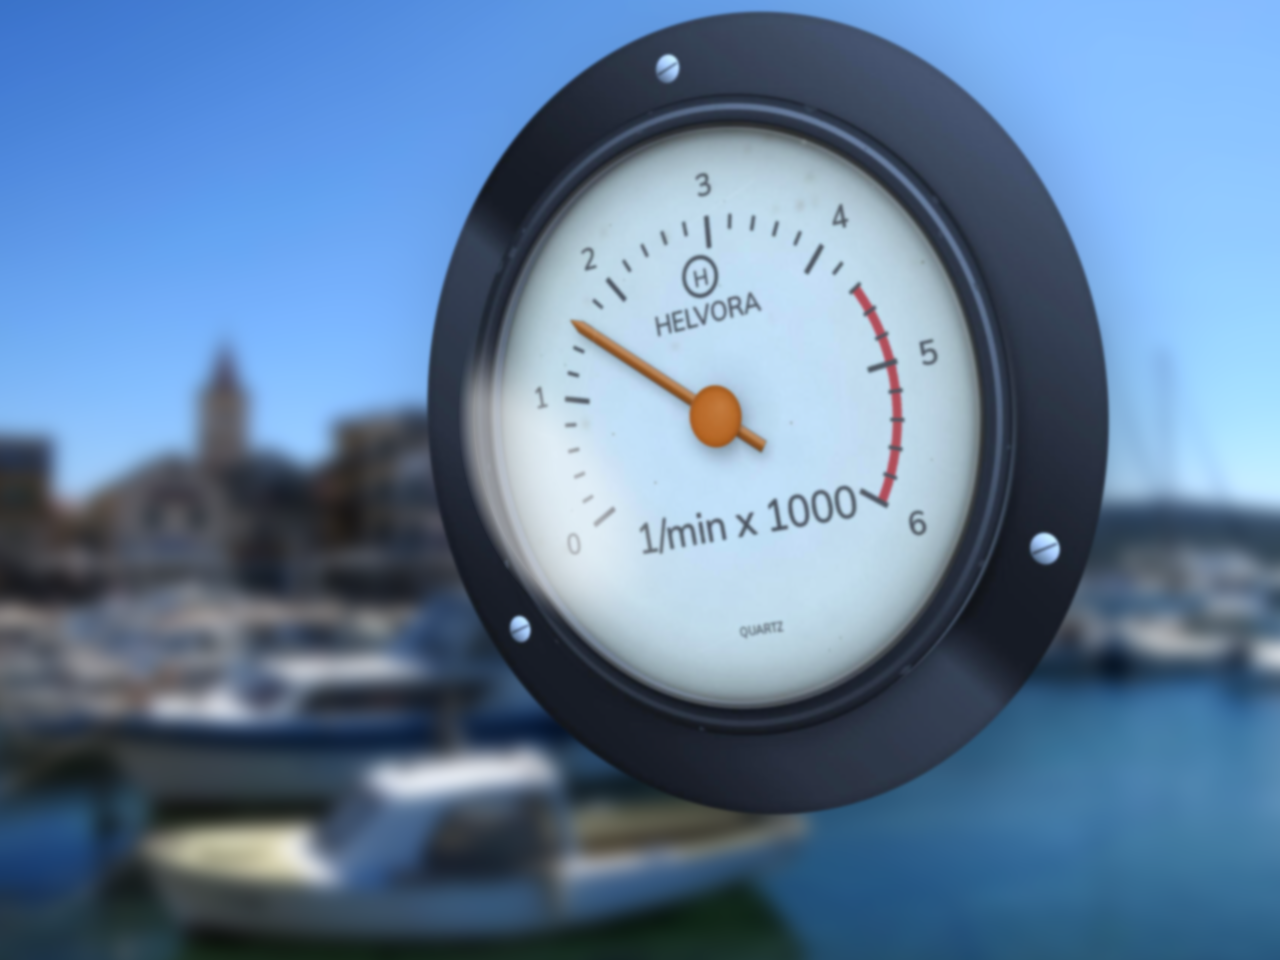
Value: rpm 1600
